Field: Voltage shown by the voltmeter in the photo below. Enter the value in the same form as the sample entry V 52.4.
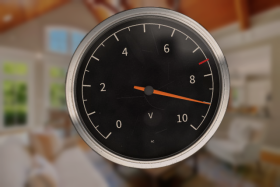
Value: V 9
